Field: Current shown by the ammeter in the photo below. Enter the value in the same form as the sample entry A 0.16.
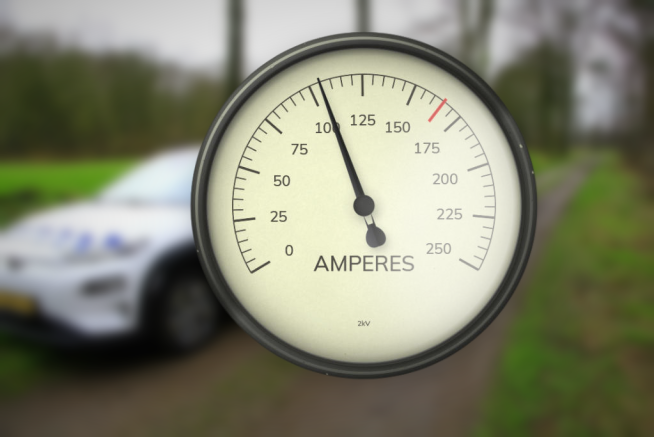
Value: A 105
